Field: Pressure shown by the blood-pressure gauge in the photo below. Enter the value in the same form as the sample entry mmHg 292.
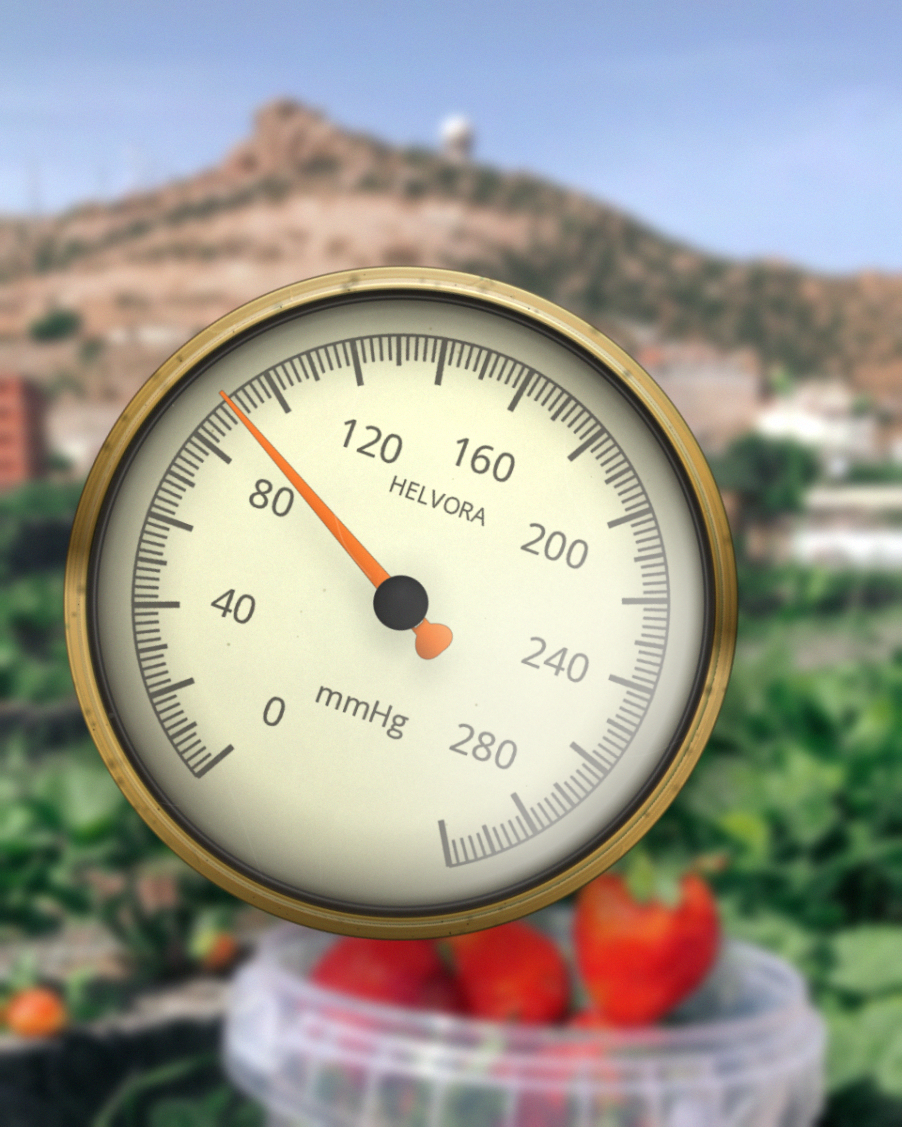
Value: mmHg 90
